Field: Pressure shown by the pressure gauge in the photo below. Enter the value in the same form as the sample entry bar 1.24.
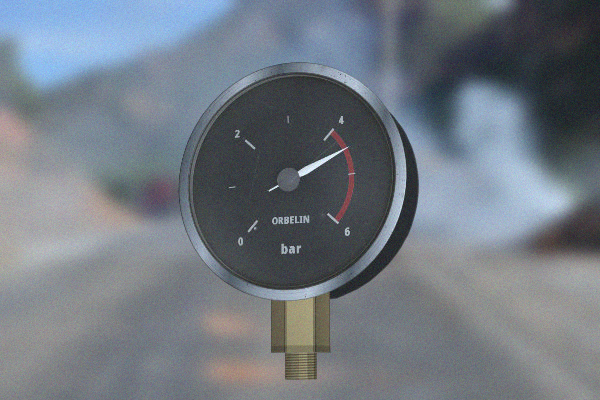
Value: bar 4.5
